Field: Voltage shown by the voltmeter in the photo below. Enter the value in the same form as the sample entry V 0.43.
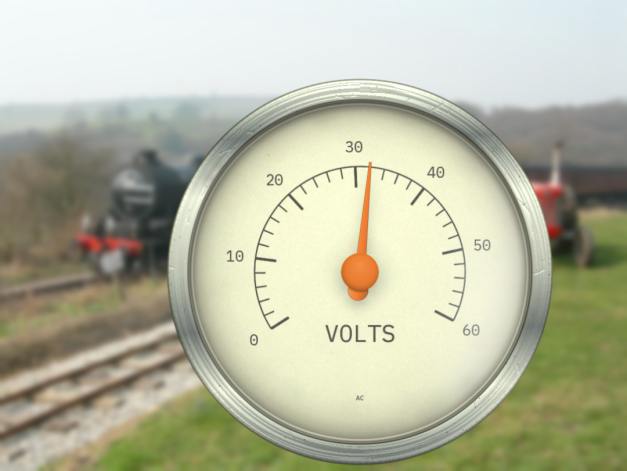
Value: V 32
